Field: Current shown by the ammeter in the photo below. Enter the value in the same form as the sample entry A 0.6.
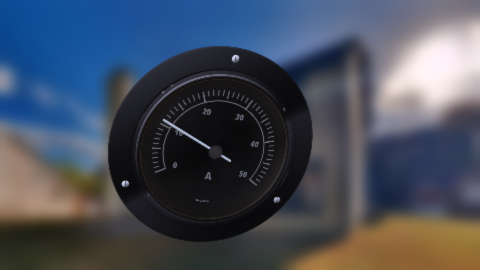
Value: A 11
